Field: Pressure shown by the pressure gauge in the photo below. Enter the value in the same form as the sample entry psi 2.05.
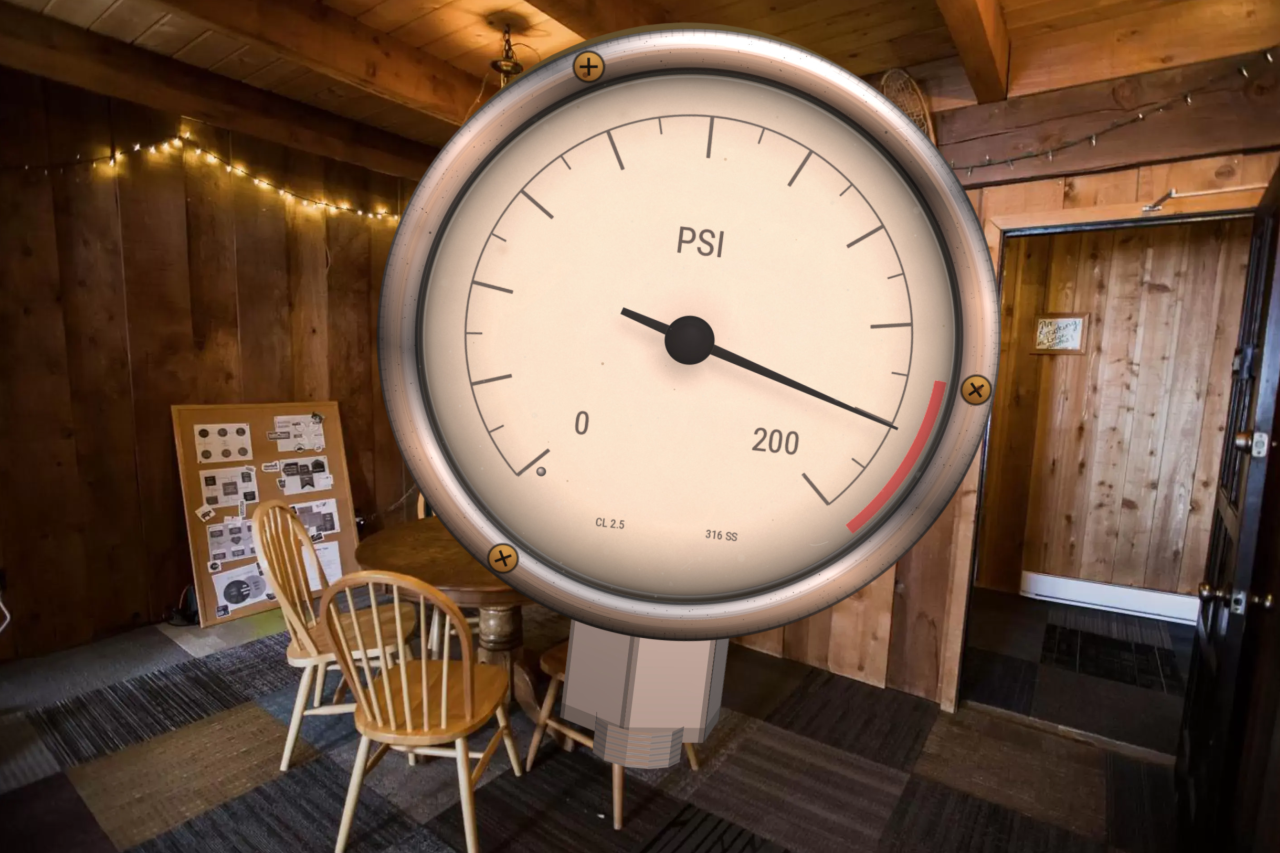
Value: psi 180
